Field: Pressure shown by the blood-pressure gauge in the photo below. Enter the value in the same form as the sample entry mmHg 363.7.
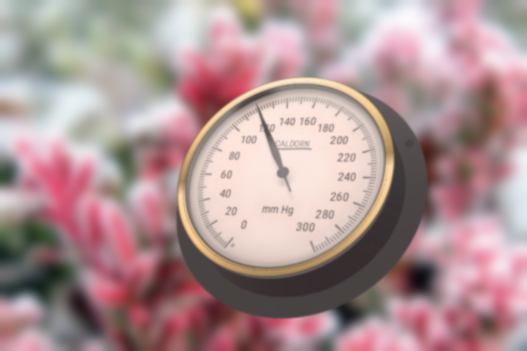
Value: mmHg 120
